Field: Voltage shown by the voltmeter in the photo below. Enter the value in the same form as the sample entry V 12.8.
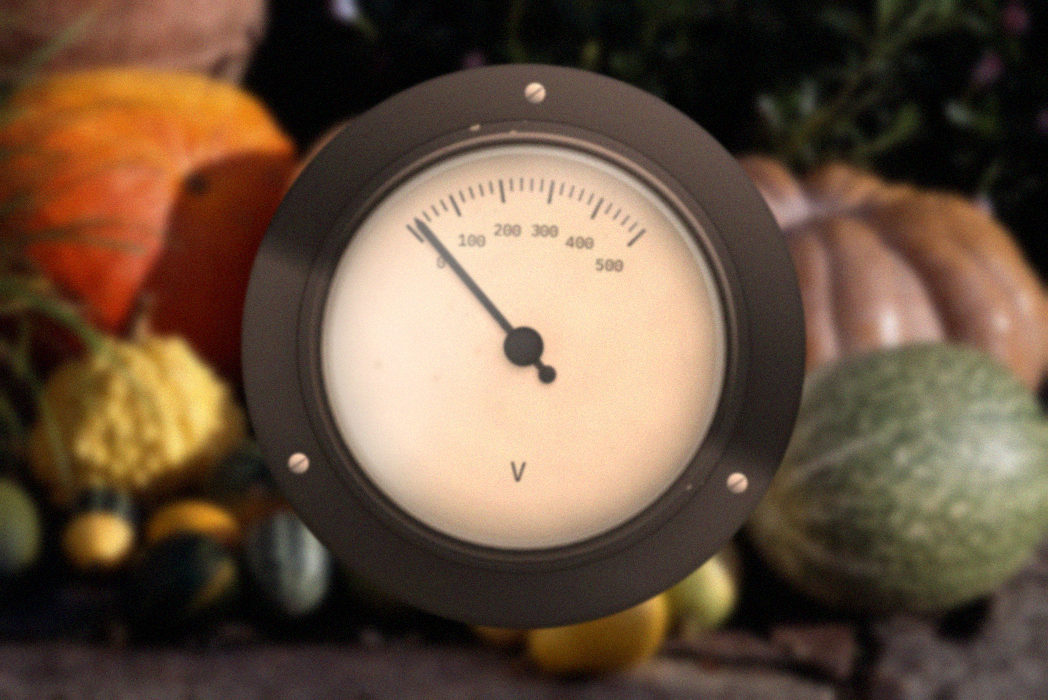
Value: V 20
